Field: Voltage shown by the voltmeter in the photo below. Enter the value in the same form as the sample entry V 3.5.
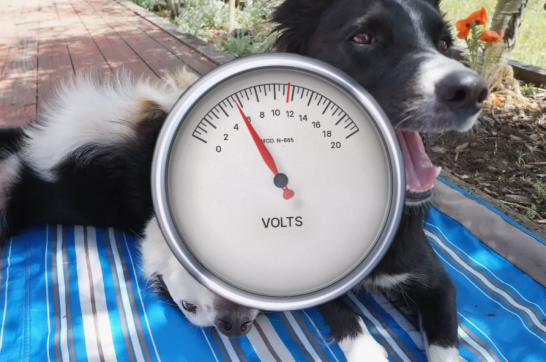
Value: V 5.5
